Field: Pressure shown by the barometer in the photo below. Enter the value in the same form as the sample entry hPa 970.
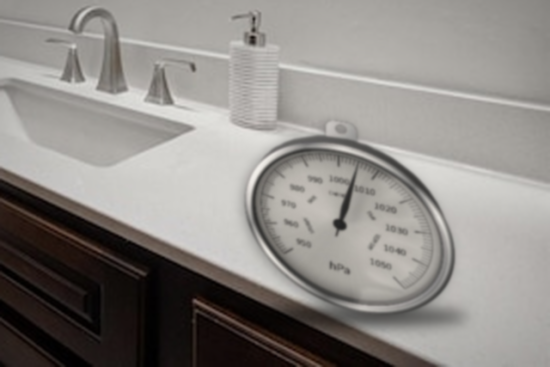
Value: hPa 1005
